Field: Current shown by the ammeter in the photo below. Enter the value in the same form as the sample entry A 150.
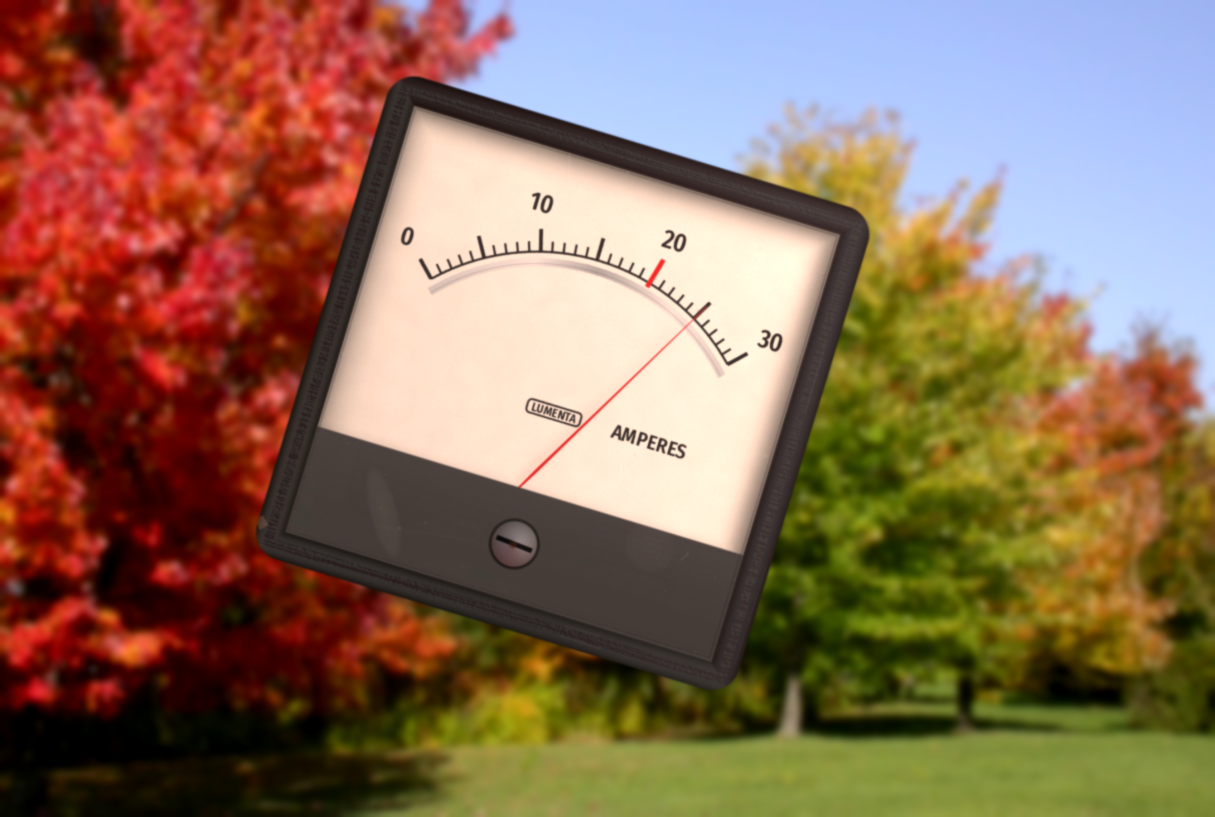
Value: A 25
